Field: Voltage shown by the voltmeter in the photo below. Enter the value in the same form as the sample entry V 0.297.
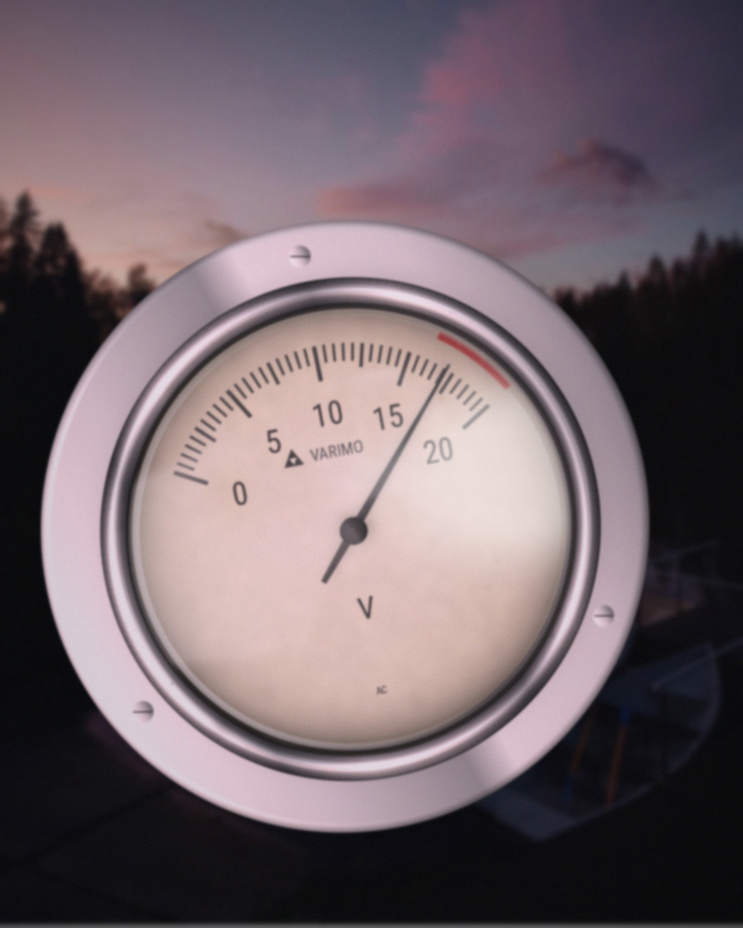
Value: V 17
